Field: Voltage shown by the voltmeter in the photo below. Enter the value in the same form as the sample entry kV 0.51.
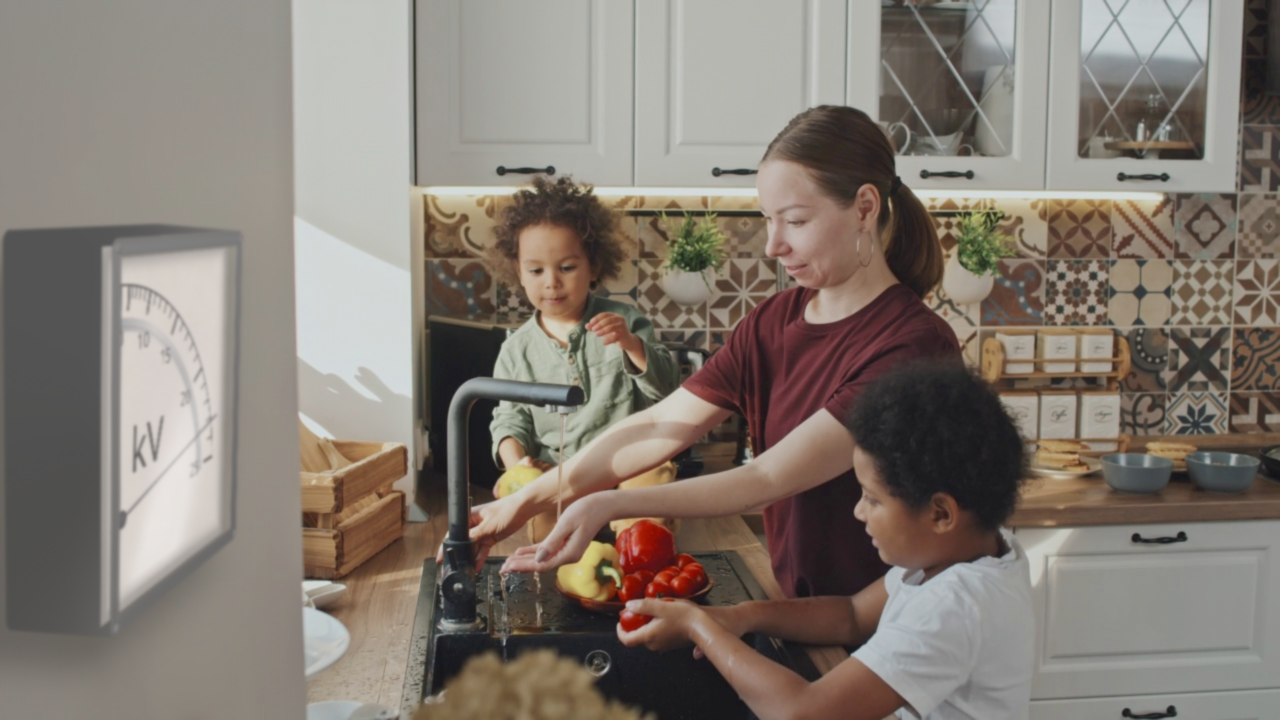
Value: kV 23
